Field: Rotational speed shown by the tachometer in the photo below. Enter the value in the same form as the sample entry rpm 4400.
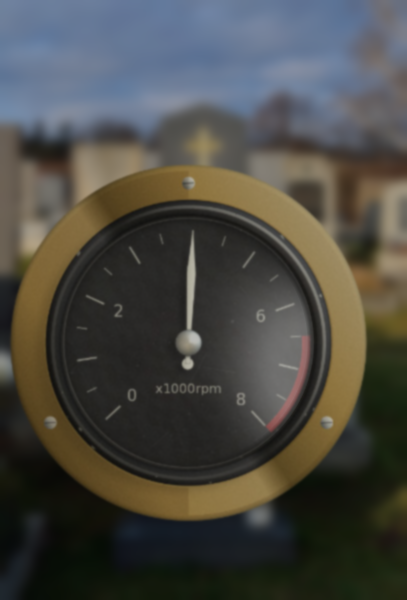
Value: rpm 4000
